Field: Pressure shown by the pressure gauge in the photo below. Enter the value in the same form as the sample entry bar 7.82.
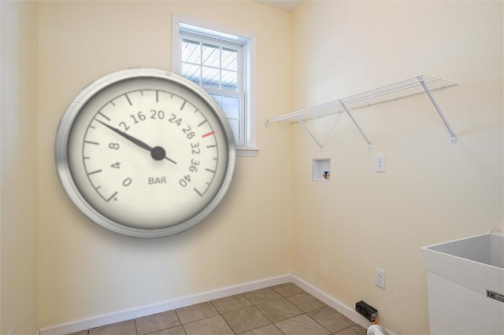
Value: bar 11
